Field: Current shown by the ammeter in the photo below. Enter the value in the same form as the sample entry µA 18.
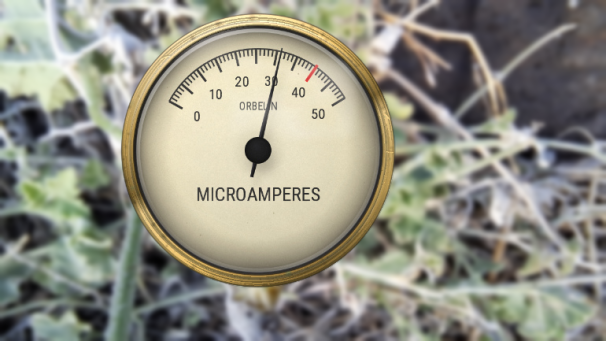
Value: µA 31
